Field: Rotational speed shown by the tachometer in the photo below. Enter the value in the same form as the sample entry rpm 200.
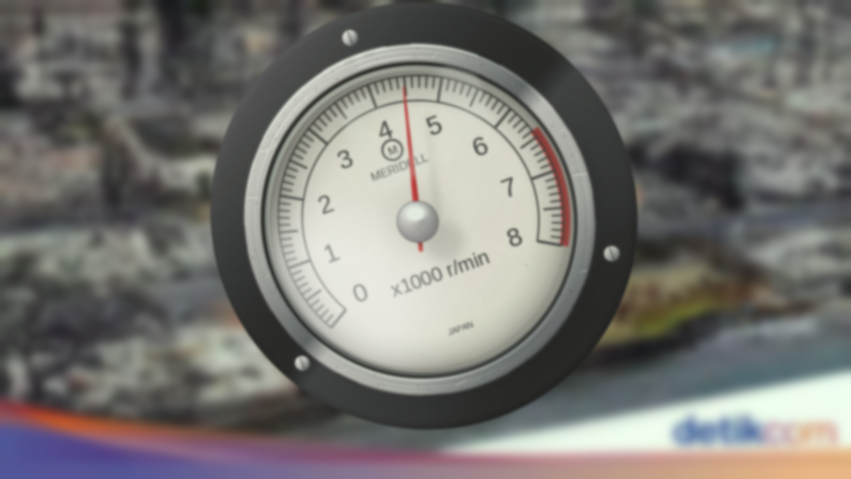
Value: rpm 4500
